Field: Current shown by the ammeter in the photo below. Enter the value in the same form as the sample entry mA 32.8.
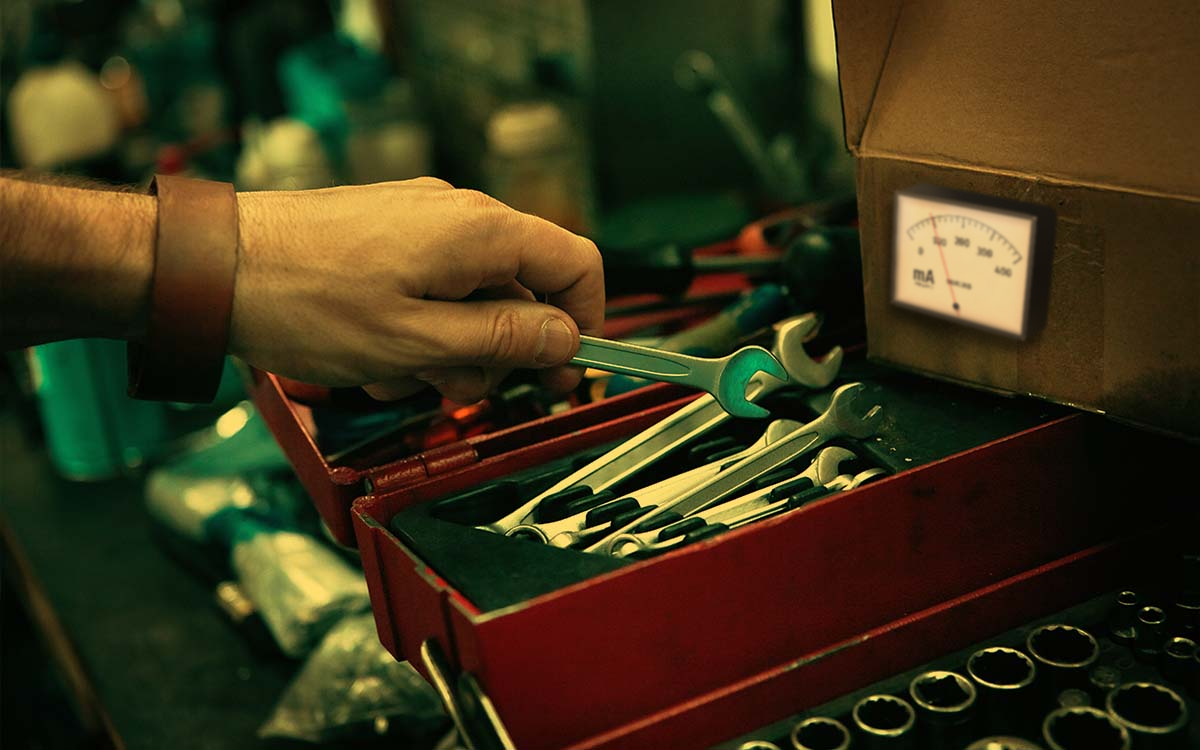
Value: mA 100
